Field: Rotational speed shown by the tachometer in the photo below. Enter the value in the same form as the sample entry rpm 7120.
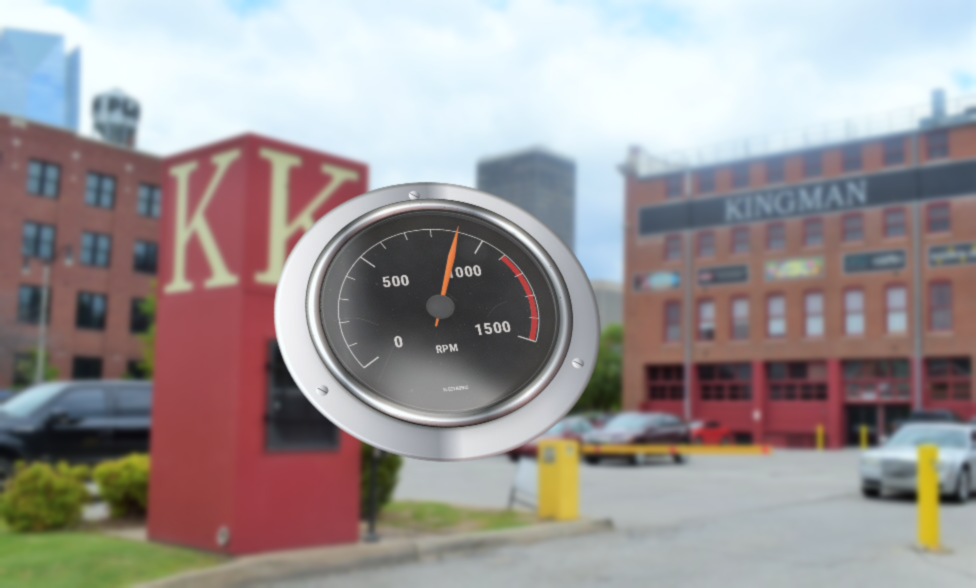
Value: rpm 900
